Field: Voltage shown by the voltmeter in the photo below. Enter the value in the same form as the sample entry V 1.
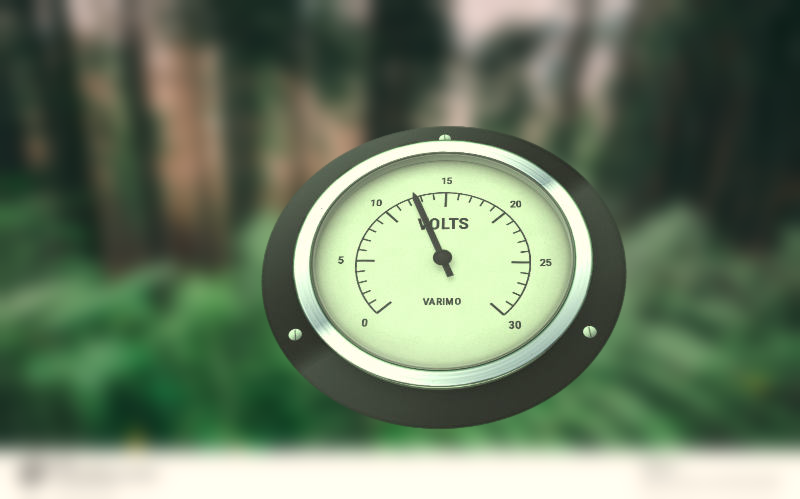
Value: V 12.5
